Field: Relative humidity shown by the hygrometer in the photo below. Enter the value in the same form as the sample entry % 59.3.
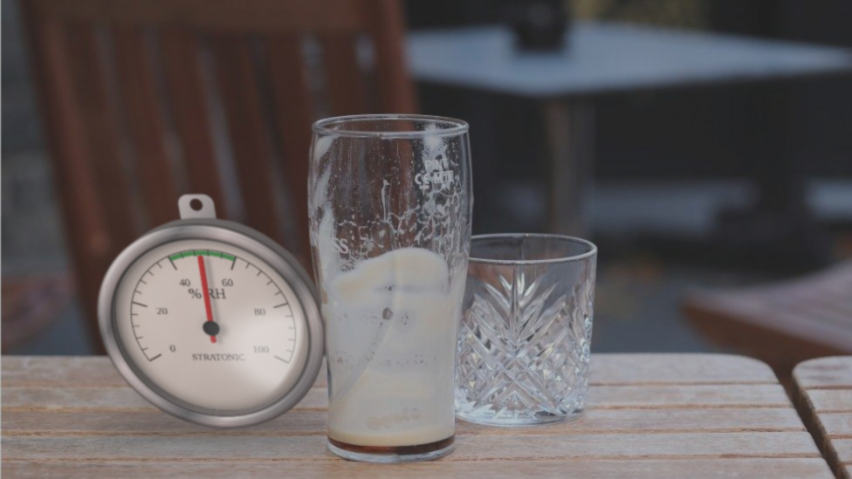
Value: % 50
